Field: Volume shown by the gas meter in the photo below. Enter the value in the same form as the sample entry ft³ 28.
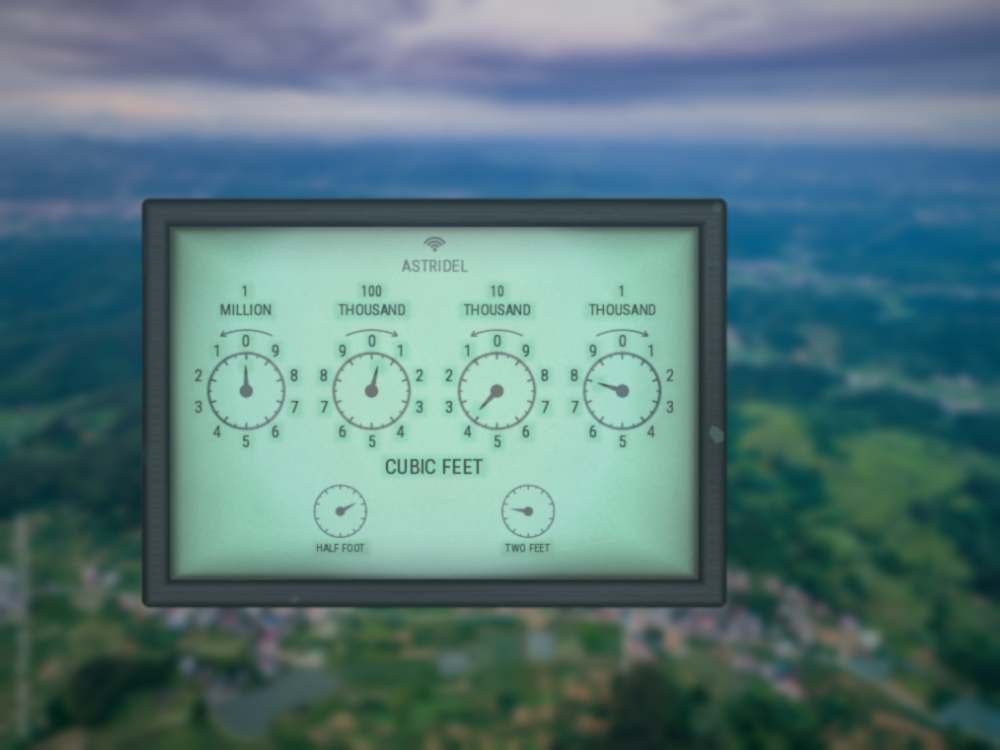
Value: ft³ 3800
